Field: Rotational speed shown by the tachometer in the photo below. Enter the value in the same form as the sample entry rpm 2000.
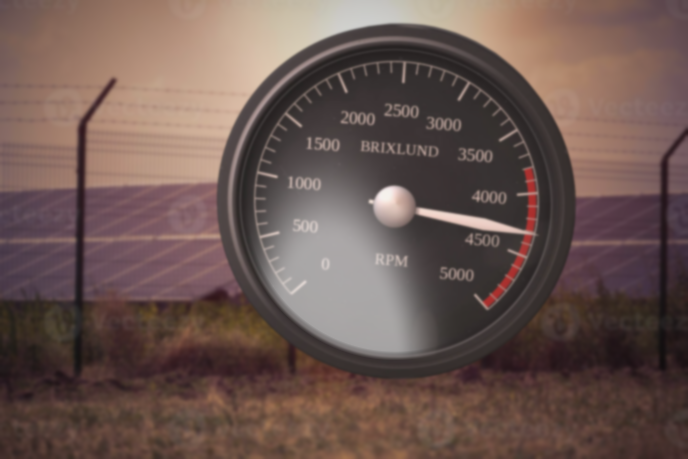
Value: rpm 4300
